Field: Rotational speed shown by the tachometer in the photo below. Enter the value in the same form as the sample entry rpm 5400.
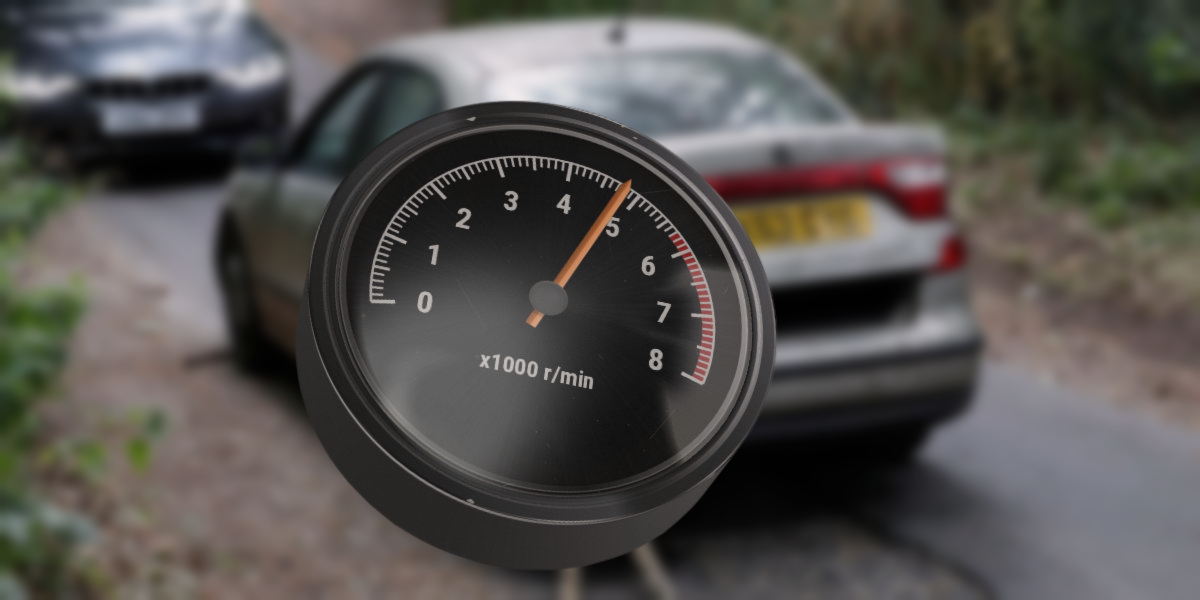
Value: rpm 4800
